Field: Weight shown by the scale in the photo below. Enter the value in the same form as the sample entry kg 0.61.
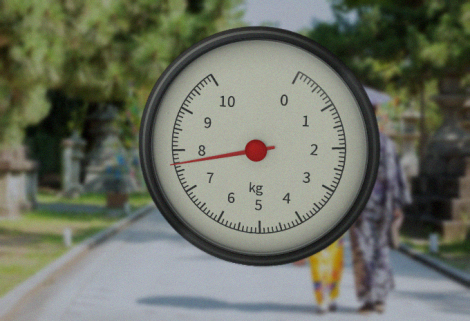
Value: kg 7.7
